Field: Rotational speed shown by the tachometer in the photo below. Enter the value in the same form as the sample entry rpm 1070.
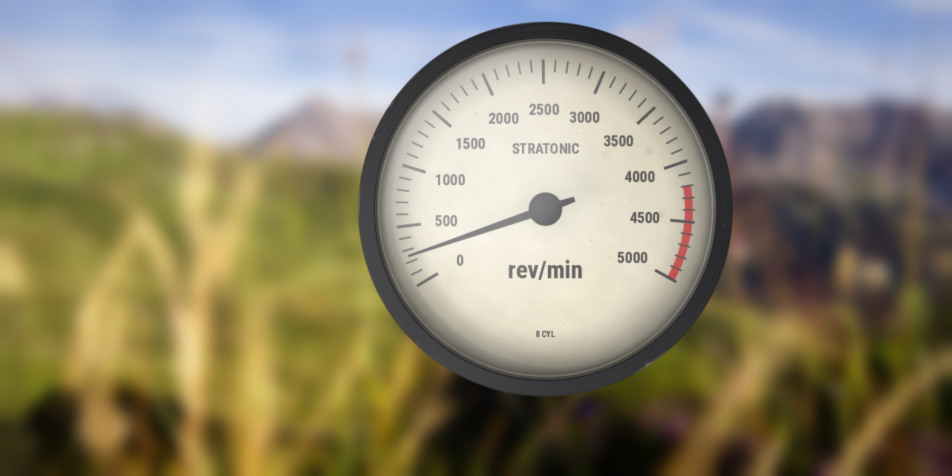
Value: rpm 250
